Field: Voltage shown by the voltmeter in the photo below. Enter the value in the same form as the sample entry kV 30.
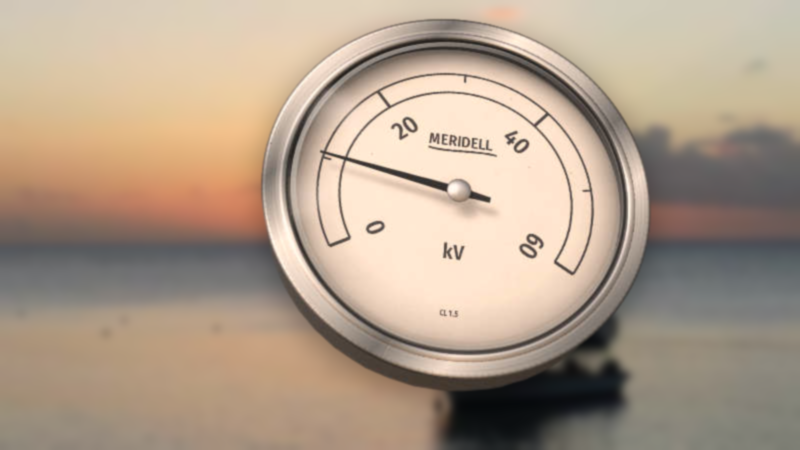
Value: kV 10
